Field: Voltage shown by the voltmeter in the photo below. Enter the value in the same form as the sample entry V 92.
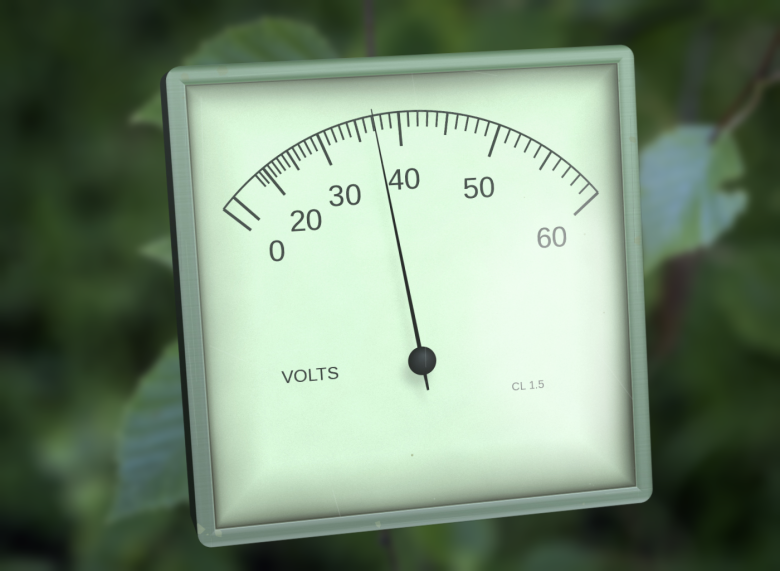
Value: V 37
